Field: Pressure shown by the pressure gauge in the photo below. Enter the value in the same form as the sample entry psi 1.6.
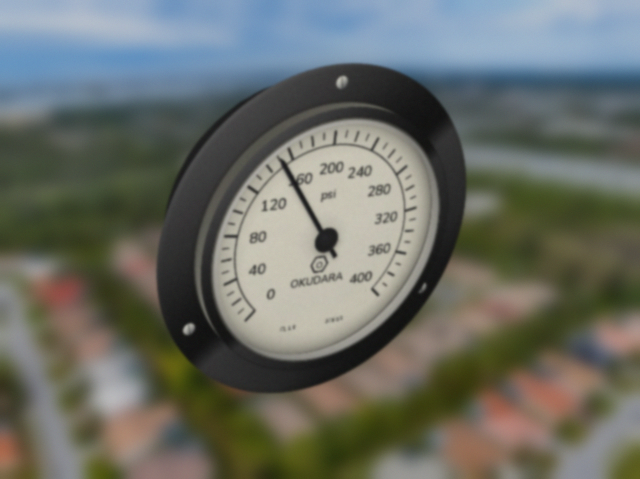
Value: psi 150
